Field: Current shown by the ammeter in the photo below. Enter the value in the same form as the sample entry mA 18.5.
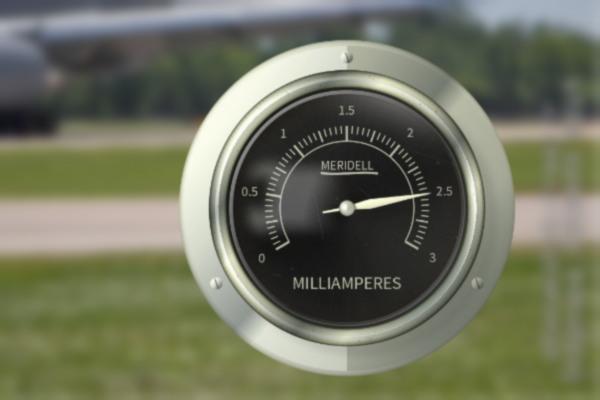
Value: mA 2.5
